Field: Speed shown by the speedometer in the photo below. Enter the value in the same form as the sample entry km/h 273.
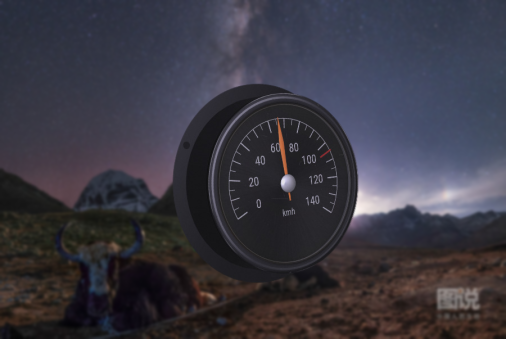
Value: km/h 65
